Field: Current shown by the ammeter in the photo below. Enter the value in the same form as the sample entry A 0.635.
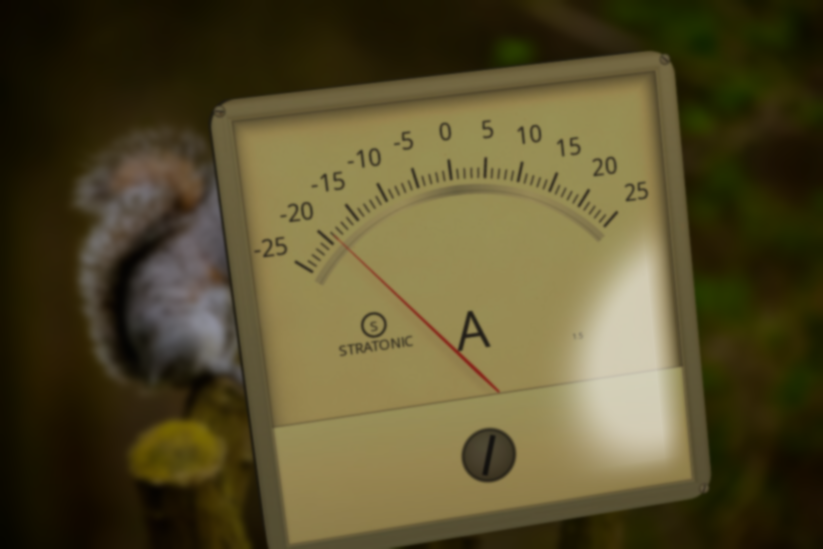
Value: A -19
